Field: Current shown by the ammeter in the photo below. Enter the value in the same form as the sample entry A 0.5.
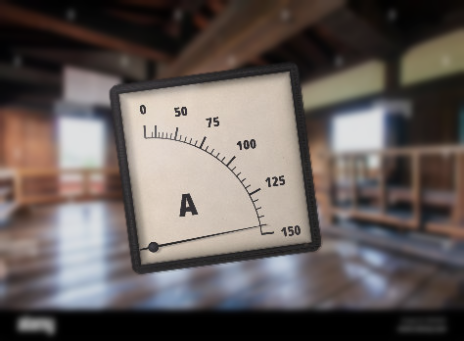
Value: A 145
